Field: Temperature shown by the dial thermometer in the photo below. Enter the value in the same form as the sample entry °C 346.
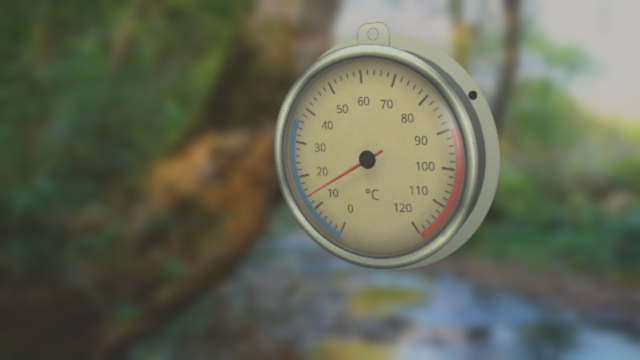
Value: °C 14
